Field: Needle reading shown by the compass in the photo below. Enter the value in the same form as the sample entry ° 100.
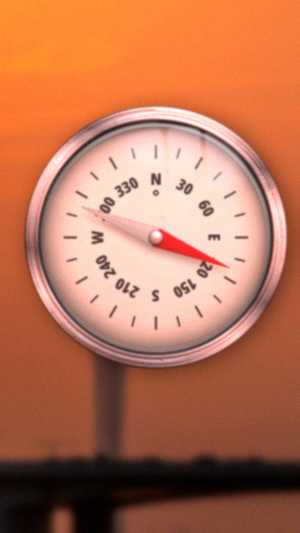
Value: ° 112.5
